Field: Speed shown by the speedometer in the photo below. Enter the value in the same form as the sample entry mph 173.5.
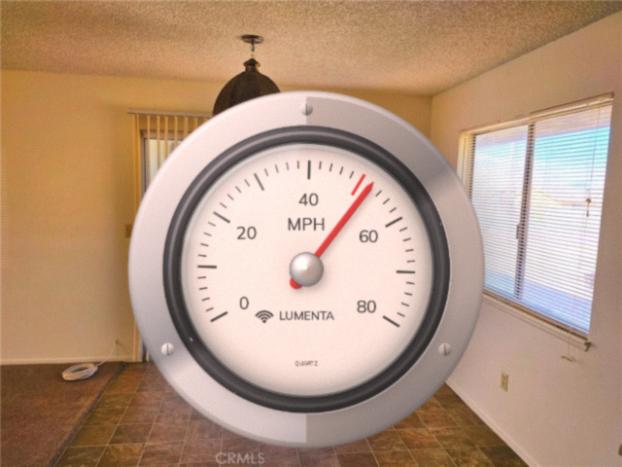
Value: mph 52
